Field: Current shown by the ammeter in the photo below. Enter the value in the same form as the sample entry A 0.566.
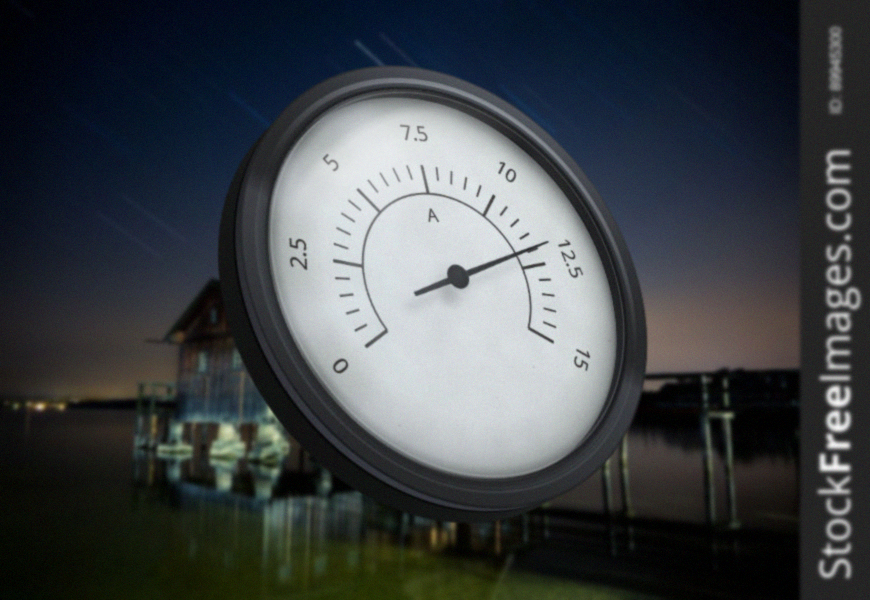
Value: A 12
